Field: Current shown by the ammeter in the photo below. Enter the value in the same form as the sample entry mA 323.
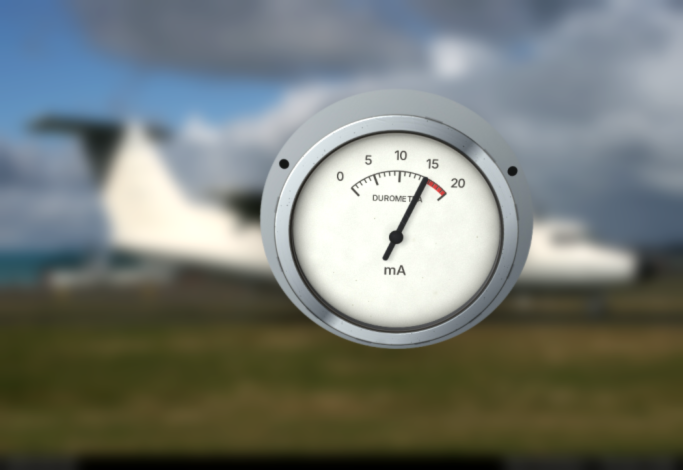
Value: mA 15
